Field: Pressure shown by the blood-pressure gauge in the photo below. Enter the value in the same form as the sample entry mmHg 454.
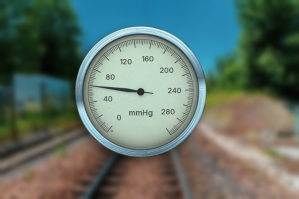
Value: mmHg 60
